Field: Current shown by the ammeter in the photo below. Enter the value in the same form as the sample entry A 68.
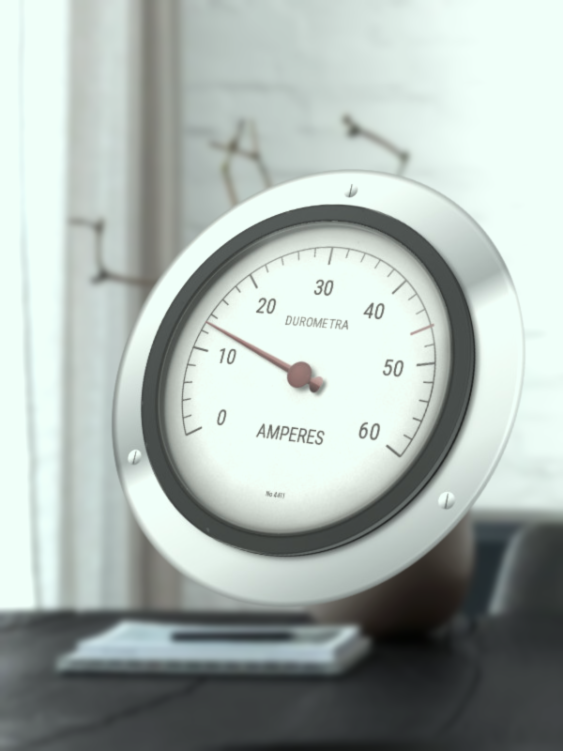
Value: A 13
